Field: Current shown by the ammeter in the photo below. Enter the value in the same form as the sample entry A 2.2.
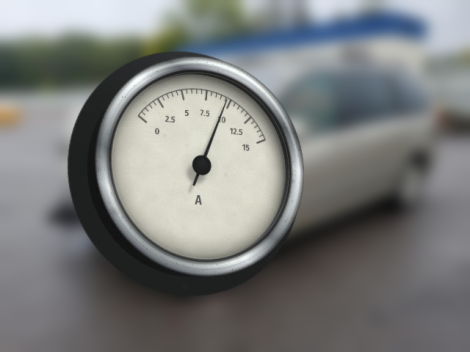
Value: A 9.5
